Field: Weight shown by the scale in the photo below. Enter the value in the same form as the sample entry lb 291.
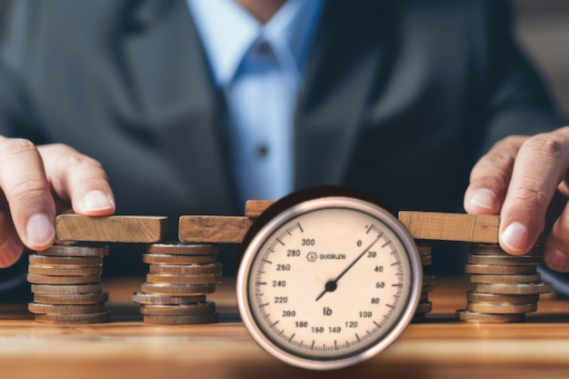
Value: lb 10
